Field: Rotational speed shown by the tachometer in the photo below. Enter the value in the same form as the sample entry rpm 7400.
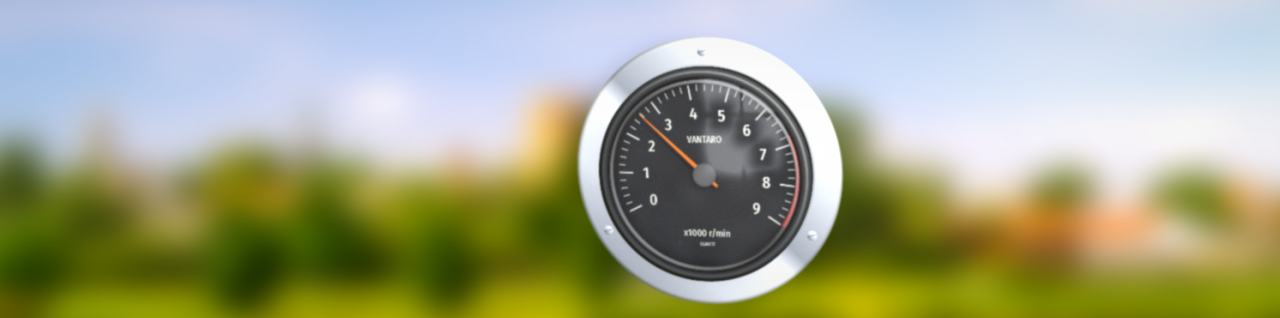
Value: rpm 2600
